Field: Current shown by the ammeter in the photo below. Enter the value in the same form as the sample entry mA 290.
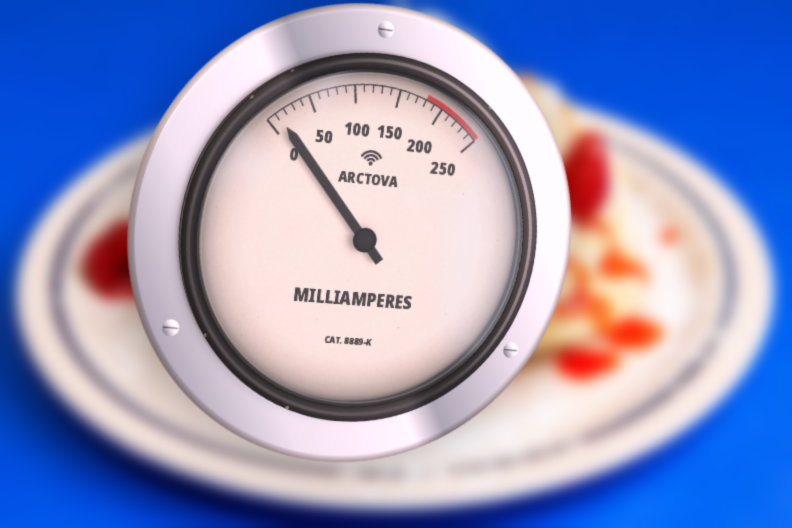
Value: mA 10
